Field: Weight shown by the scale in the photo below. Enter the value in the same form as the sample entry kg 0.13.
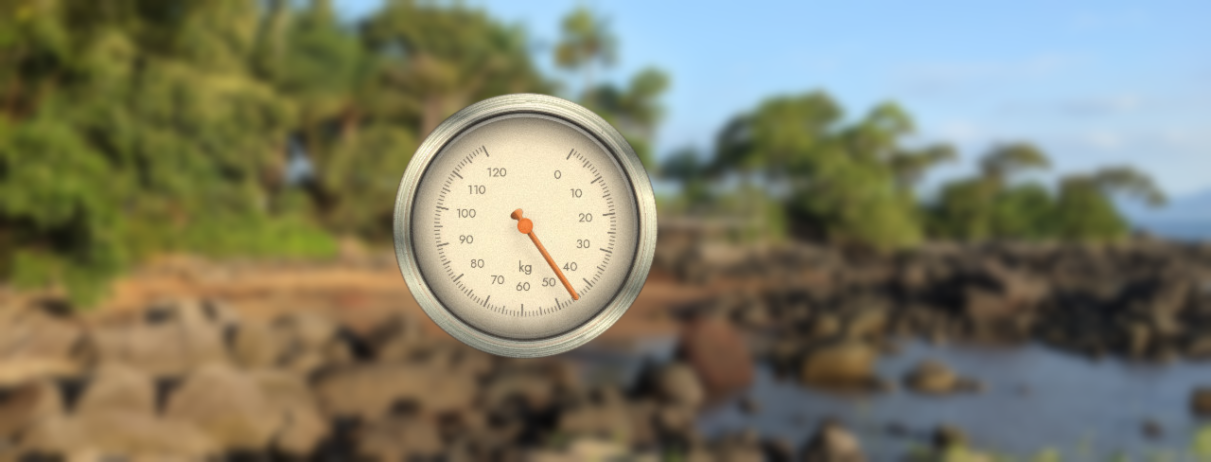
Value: kg 45
